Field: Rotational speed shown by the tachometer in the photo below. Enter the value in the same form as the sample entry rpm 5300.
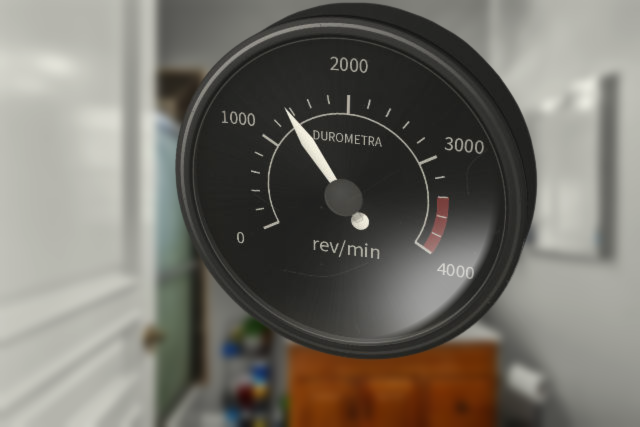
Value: rpm 1400
